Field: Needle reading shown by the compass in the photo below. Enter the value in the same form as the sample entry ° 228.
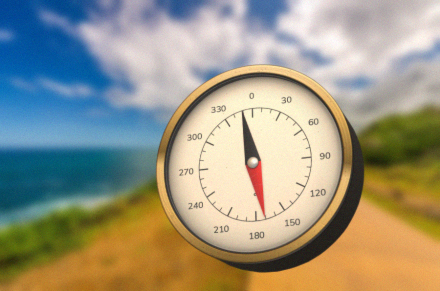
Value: ° 170
